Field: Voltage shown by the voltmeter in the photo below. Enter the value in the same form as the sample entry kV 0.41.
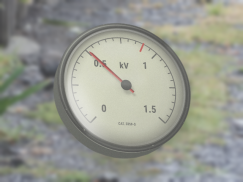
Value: kV 0.5
